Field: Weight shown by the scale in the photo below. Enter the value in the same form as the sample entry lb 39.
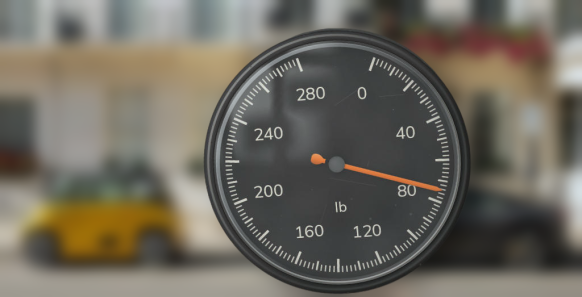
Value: lb 74
